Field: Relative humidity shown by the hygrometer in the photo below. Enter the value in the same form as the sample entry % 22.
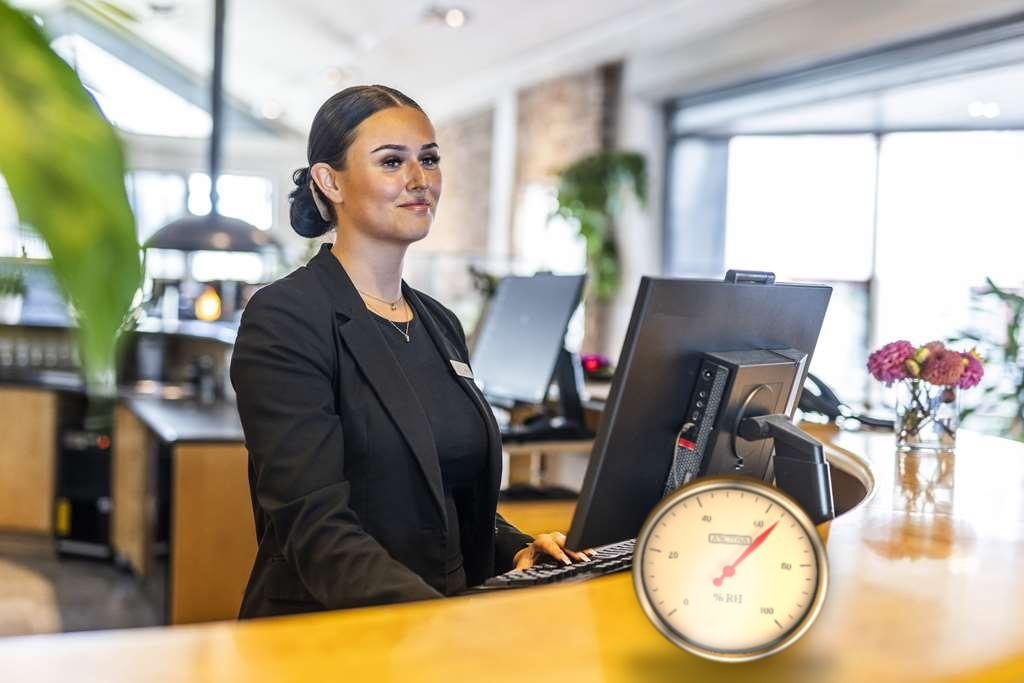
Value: % 64
